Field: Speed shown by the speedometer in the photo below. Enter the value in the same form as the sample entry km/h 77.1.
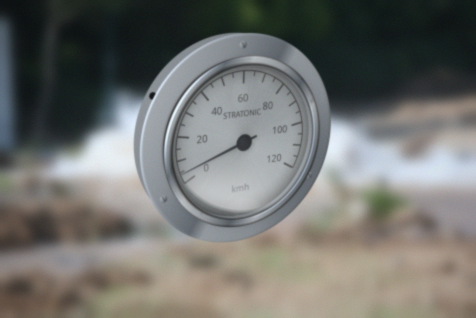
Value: km/h 5
